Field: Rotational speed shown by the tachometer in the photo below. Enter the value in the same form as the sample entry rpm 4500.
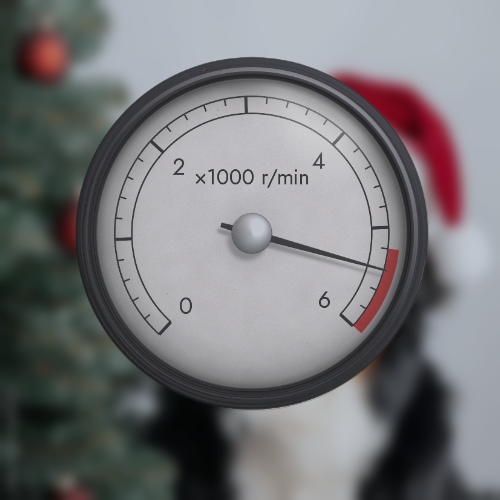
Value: rpm 5400
